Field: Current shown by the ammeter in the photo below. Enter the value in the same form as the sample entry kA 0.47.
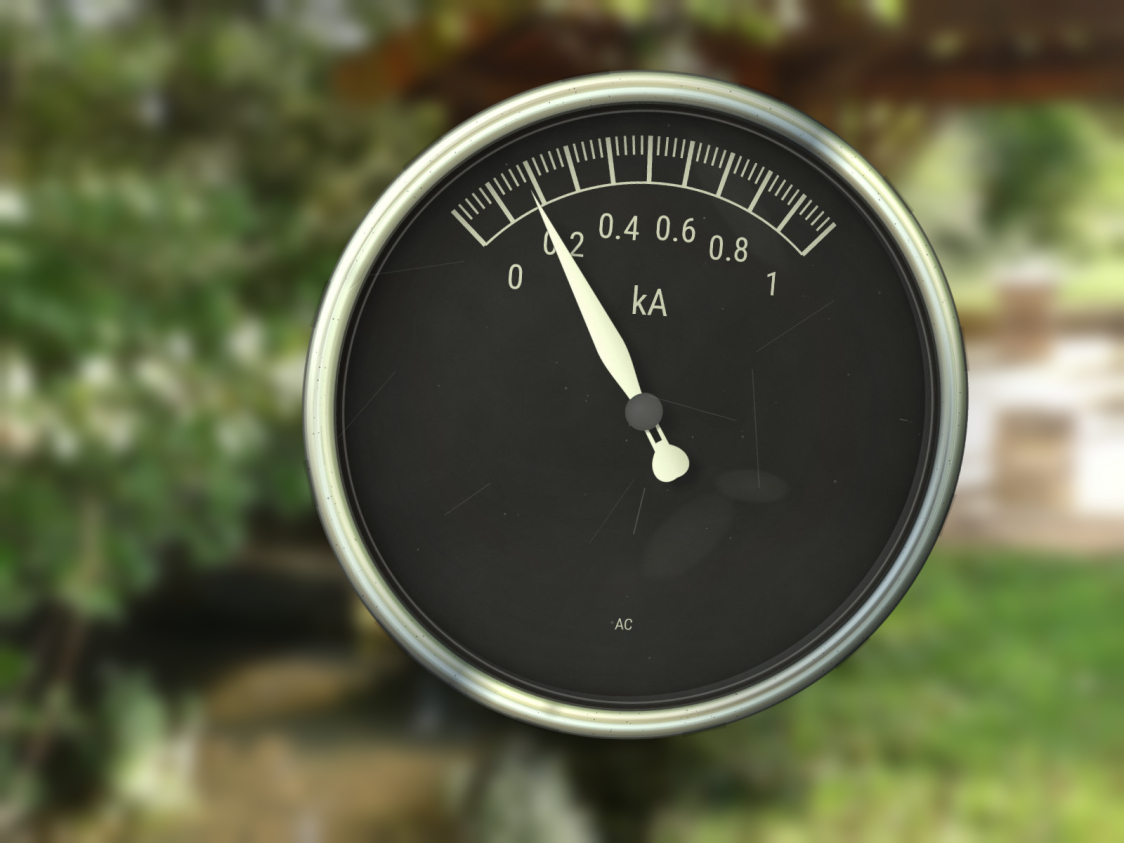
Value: kA 0.18
